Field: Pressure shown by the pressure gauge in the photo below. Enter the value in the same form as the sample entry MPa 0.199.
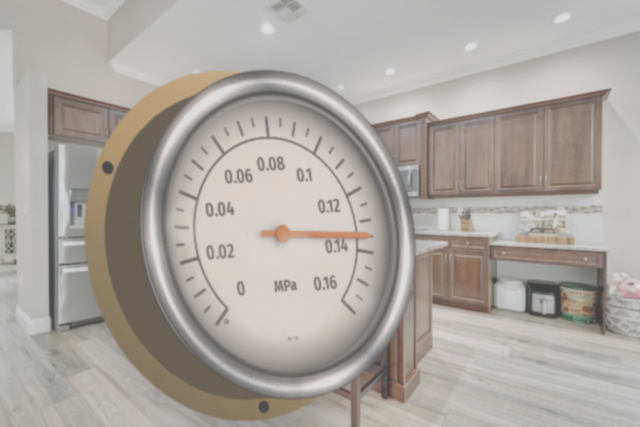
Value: MPa 0.135
